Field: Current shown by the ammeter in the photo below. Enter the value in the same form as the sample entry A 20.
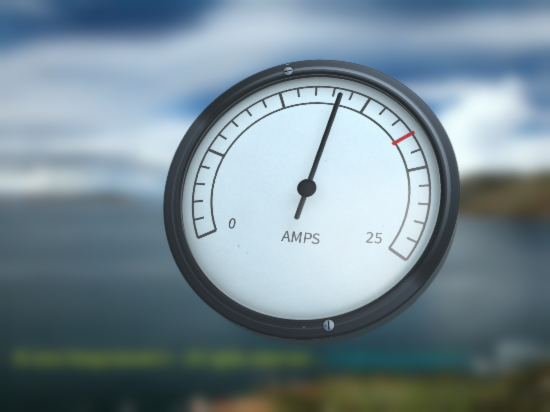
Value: A 13.5
